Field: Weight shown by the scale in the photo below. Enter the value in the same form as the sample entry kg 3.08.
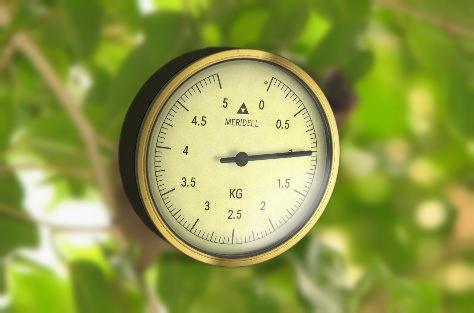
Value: kg 1
